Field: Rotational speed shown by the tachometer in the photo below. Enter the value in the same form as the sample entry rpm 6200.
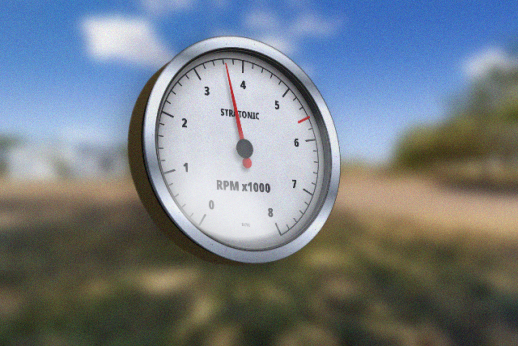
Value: rpm 3600
